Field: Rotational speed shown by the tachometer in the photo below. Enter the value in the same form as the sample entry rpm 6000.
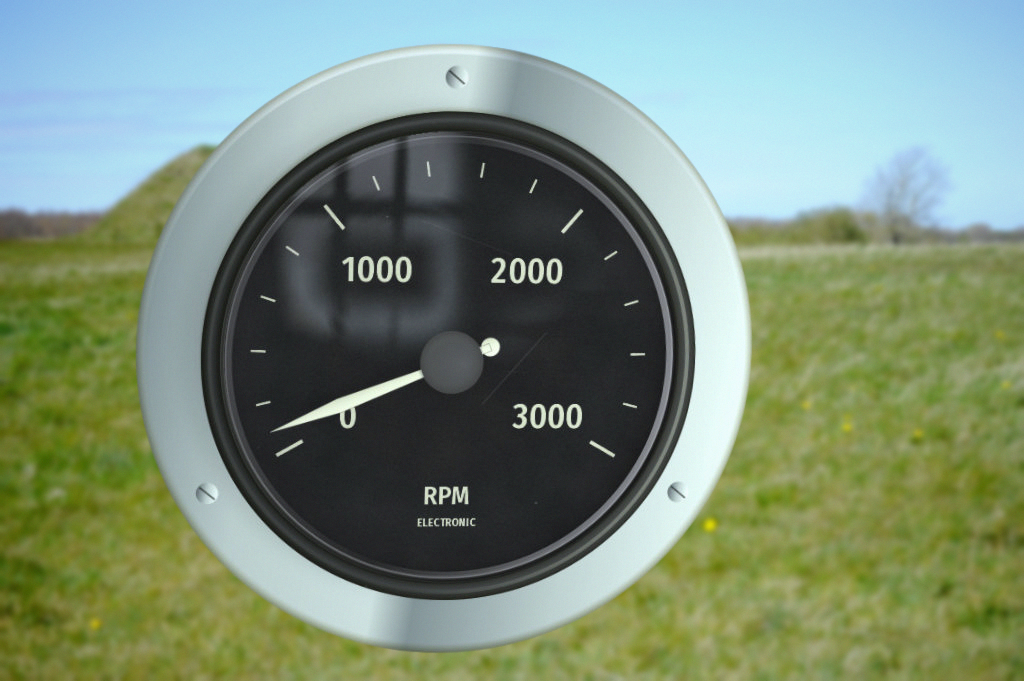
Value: rpm 100
